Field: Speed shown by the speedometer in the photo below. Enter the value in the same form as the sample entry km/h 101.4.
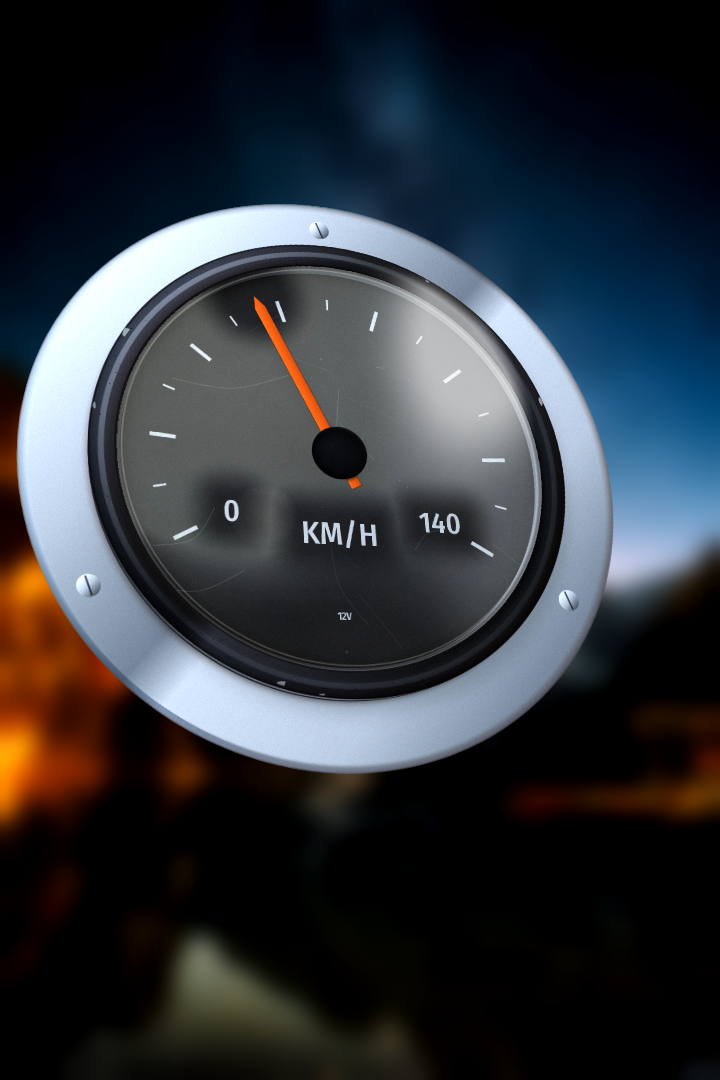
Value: km/h 55
